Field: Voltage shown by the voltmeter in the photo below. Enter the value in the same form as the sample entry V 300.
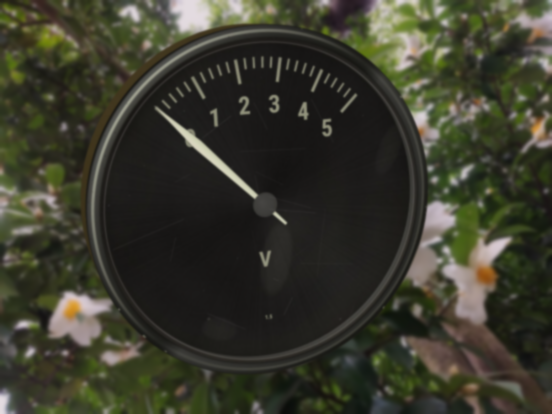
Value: V 0
